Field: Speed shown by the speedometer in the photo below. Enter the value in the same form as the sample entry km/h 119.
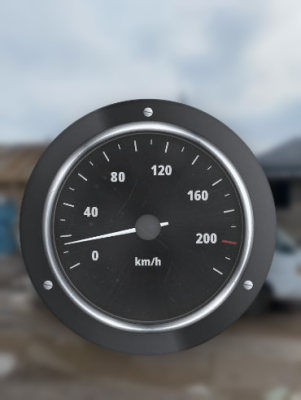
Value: km/h 15
